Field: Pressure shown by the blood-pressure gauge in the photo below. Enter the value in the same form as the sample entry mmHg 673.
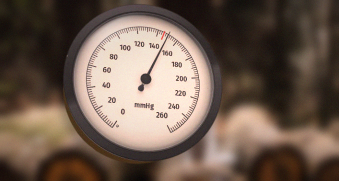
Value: mmHg 150
